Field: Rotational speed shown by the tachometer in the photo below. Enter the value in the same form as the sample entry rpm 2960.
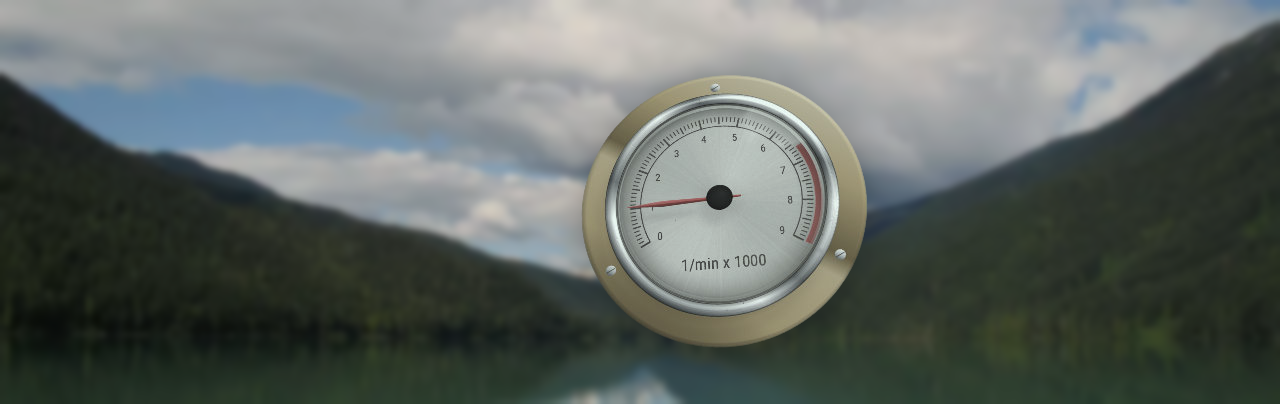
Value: rpm 1000
